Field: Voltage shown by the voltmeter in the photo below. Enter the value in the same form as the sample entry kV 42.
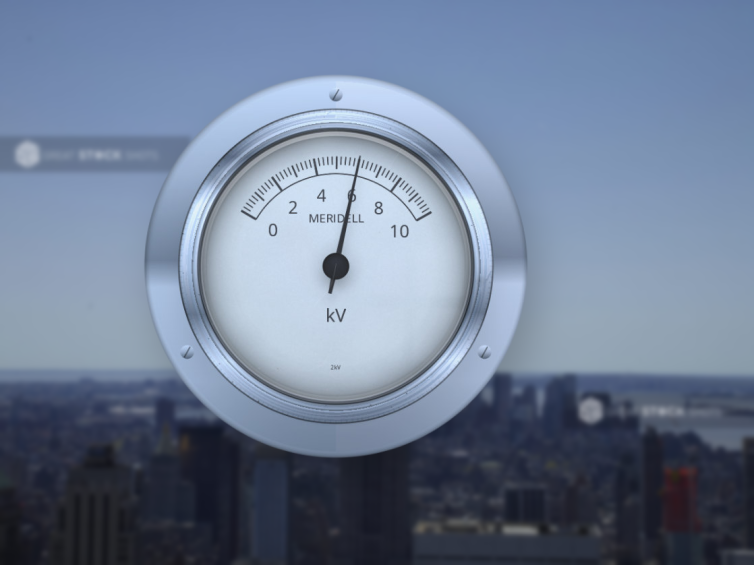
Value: kV 6
